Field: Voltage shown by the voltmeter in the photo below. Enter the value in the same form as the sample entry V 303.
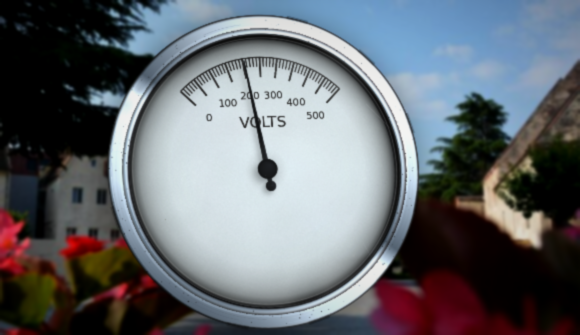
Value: V 200
